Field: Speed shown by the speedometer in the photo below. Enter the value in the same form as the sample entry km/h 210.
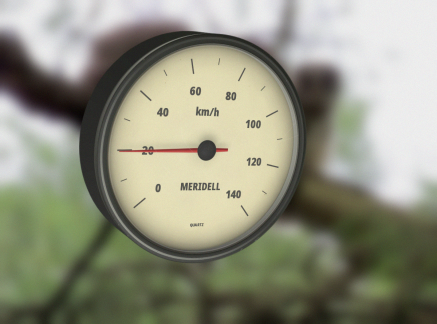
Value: km/h 20
